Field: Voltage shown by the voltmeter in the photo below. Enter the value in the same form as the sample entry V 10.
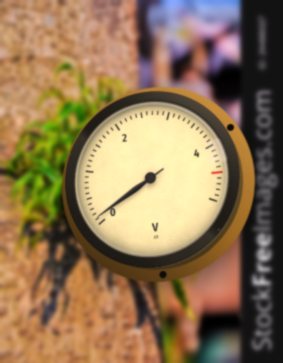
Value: V 0.1
